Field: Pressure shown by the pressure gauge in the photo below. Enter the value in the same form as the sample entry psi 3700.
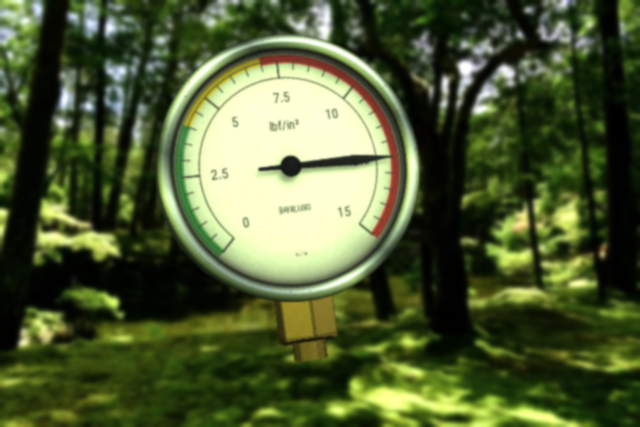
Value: psi 12.5
